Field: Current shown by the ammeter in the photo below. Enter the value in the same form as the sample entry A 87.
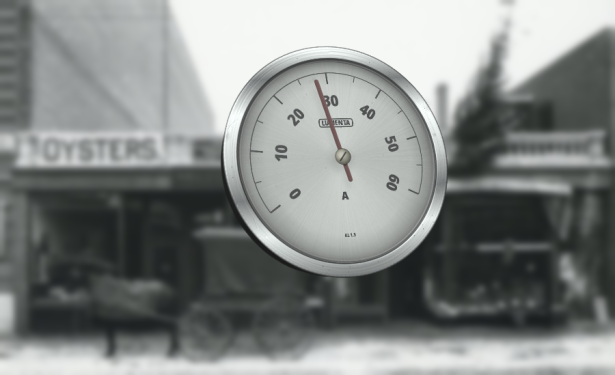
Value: A 27.5
